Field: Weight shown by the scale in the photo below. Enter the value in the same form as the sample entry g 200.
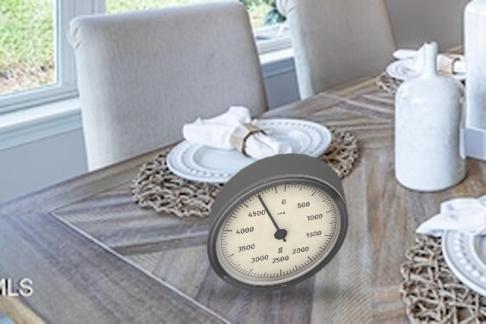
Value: g 4750
